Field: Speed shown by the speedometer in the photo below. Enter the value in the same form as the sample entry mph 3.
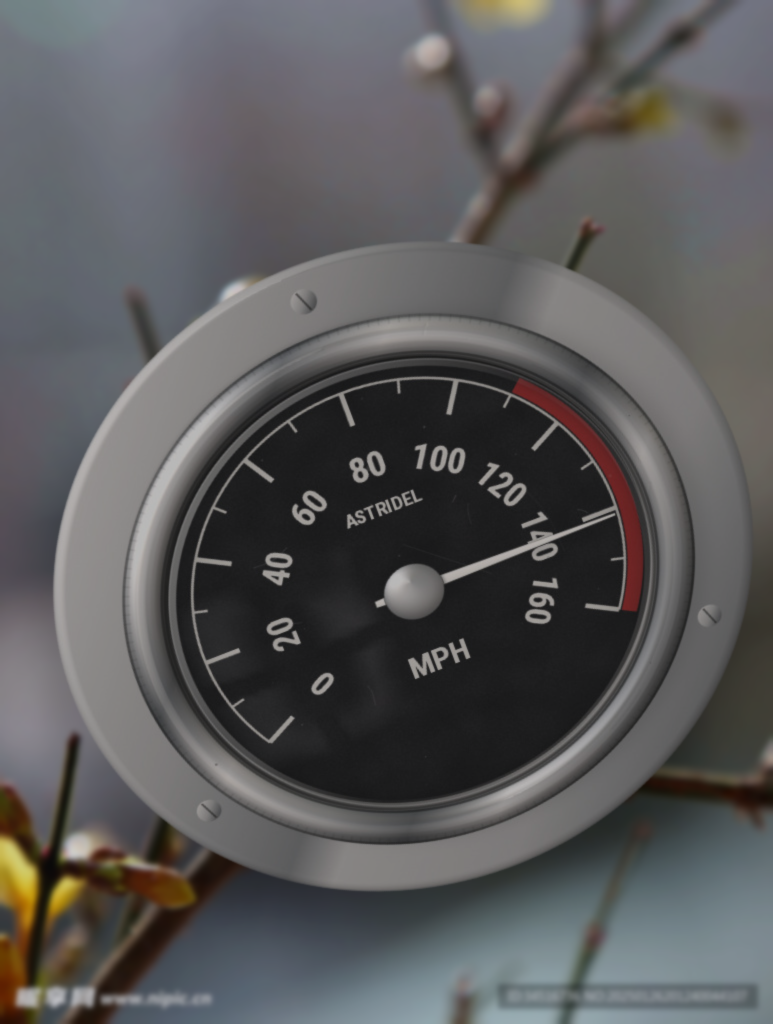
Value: mph 140
